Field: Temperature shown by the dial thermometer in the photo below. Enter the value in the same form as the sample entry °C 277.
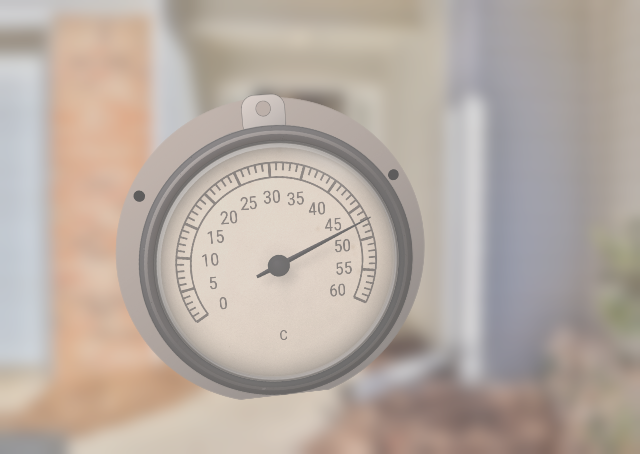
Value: °C 47
